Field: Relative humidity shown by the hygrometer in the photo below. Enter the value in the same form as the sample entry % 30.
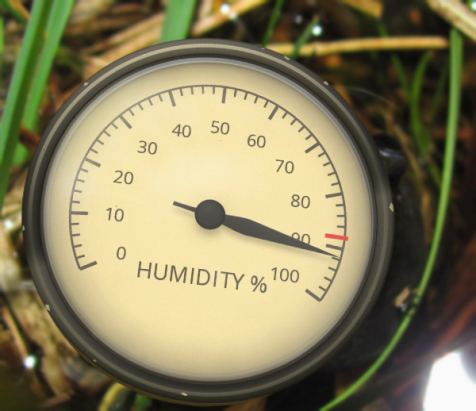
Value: % 92
